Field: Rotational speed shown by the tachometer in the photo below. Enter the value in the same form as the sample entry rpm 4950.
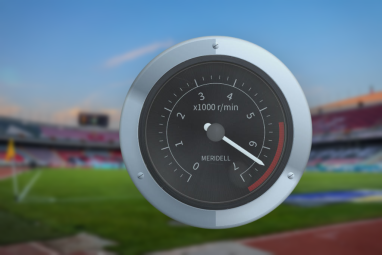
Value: rpm 6400
